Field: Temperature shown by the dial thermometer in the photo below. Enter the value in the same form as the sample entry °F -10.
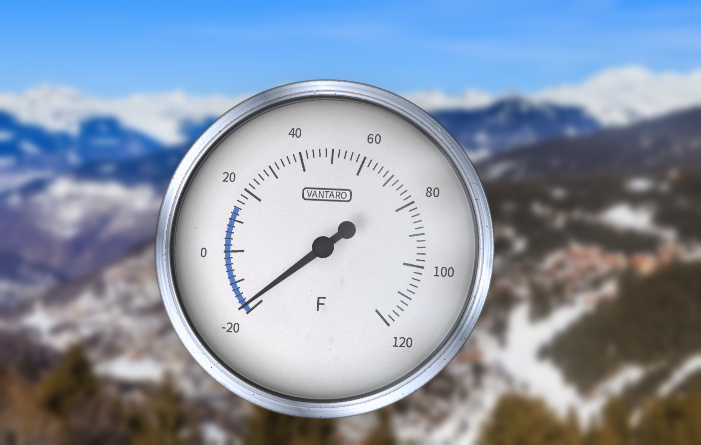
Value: °F -18
